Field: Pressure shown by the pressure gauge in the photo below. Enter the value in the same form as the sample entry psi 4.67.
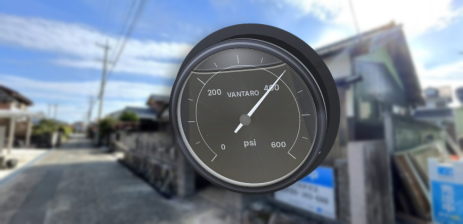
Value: psi 400
